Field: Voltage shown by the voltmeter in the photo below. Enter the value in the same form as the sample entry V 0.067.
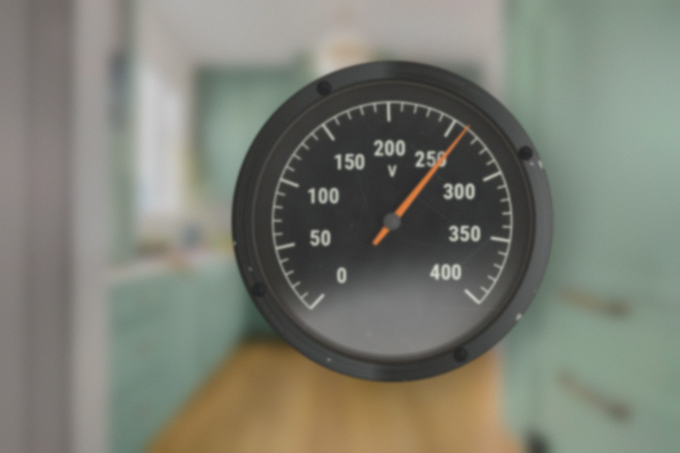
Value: V 260
